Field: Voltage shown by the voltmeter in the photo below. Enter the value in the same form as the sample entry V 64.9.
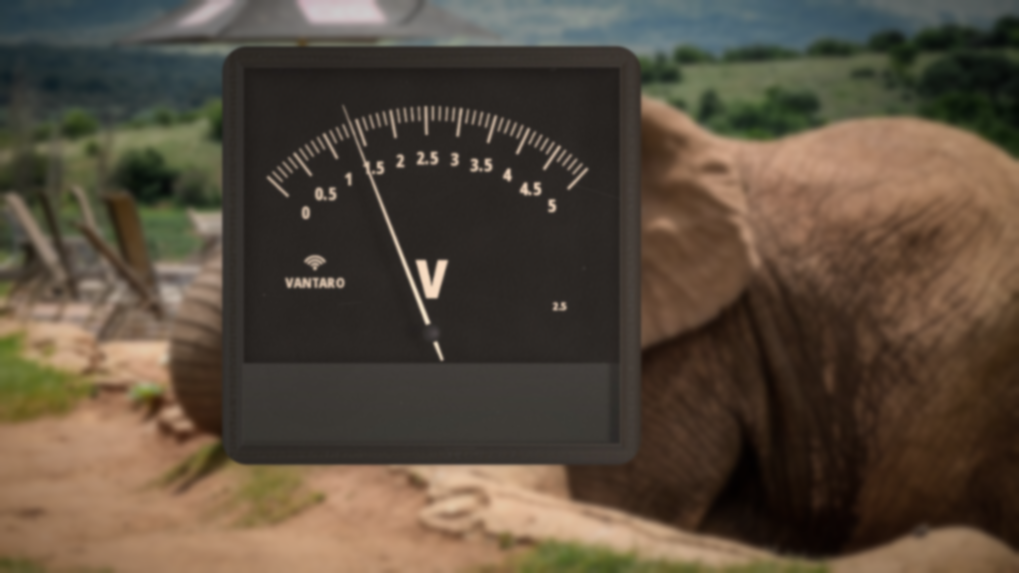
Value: V 1.4
